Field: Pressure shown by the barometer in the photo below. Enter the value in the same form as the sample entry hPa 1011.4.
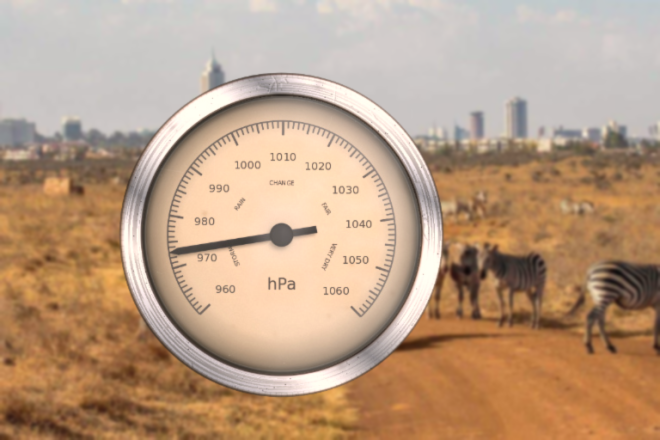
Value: hPa 973
